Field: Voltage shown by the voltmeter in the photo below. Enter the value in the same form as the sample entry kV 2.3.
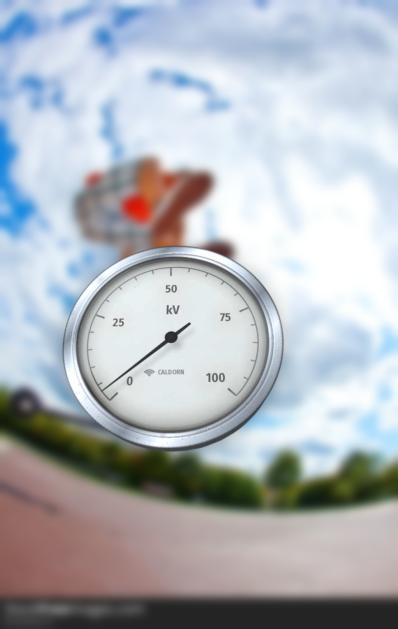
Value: kV 2.5
